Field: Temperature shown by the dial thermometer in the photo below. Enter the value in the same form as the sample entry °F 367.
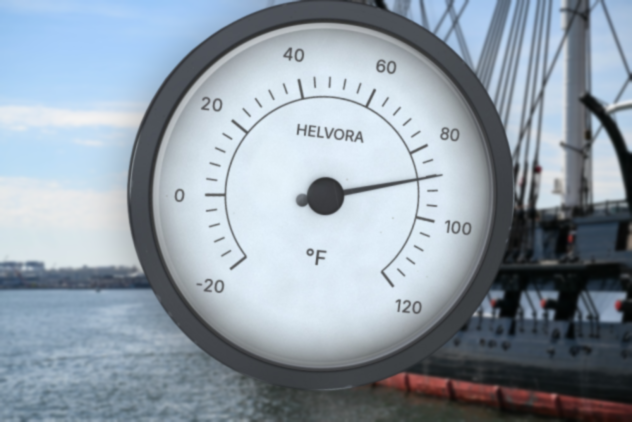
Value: °F 88
